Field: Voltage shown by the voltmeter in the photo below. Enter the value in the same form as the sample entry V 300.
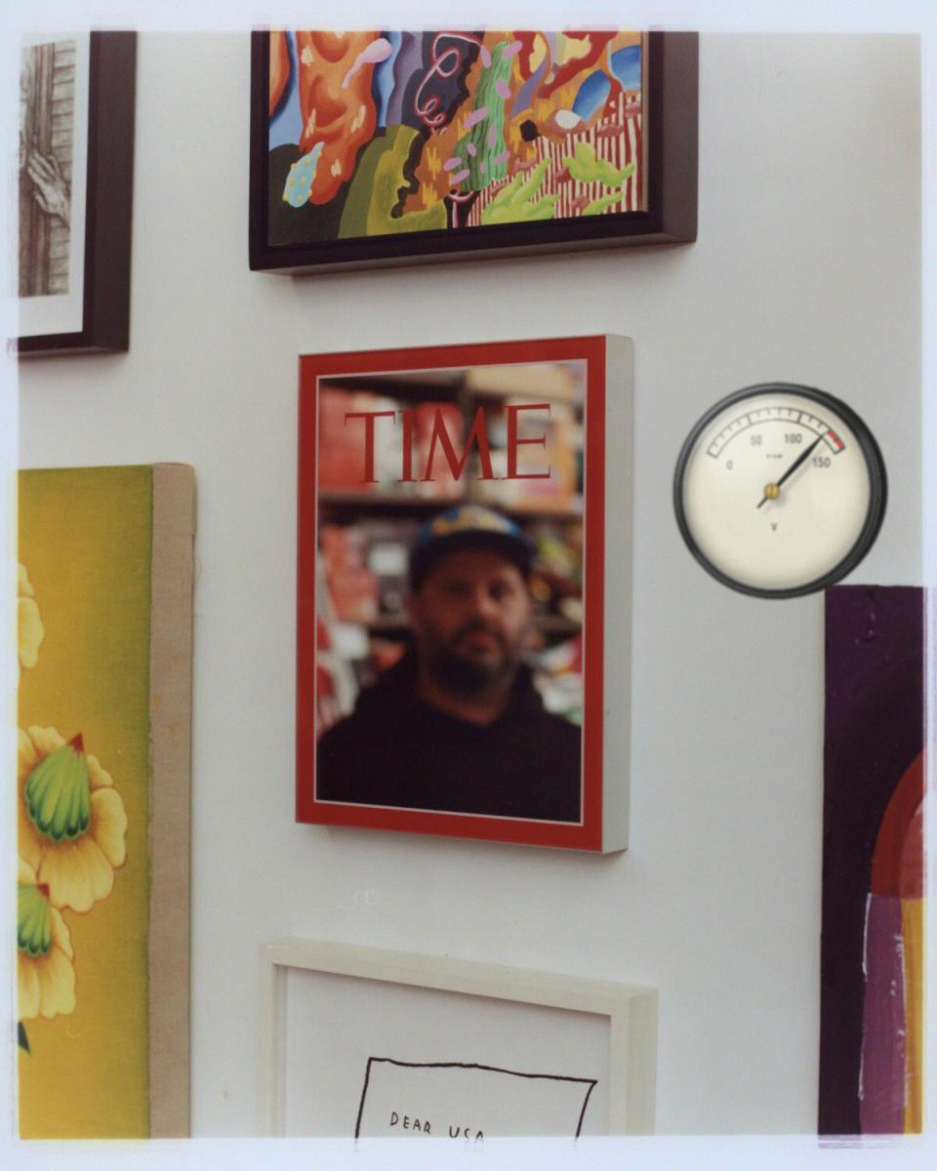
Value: V 130
